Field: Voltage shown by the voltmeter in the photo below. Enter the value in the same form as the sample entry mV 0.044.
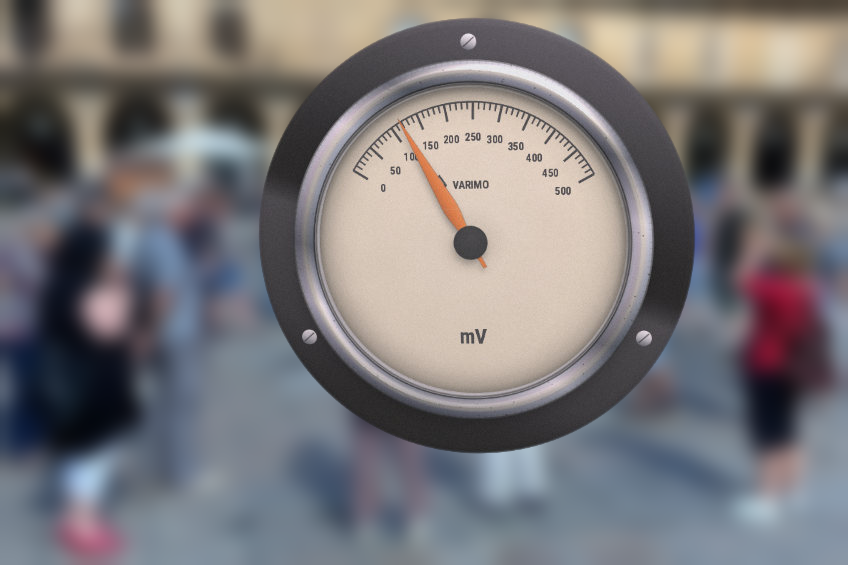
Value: mV 120
